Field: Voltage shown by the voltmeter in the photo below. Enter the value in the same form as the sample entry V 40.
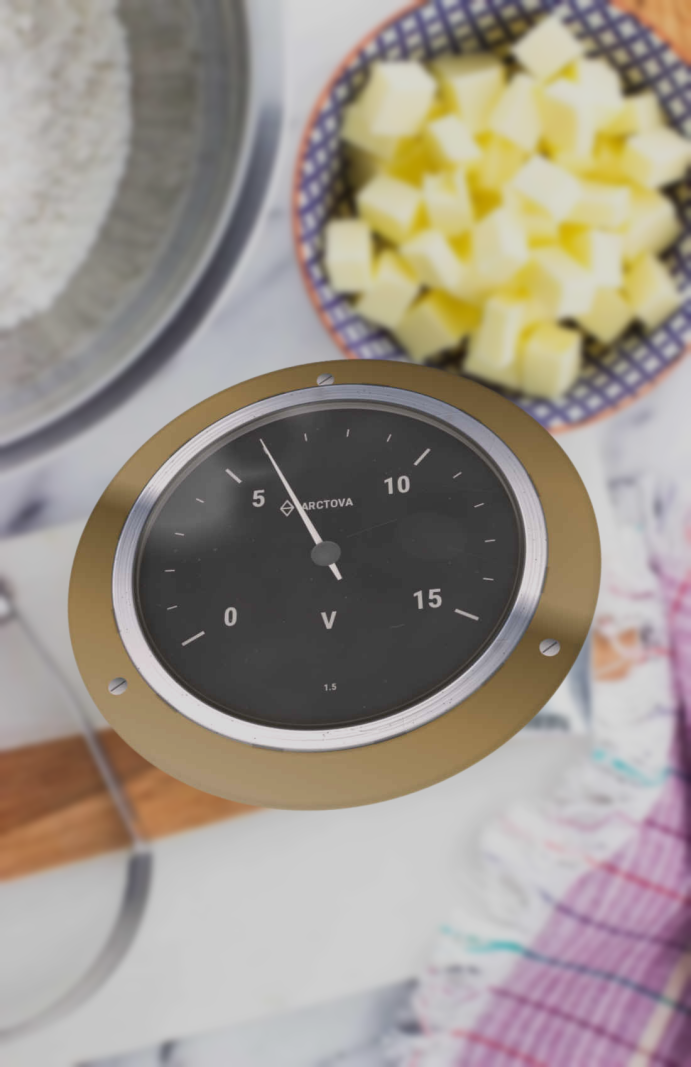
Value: V 6
